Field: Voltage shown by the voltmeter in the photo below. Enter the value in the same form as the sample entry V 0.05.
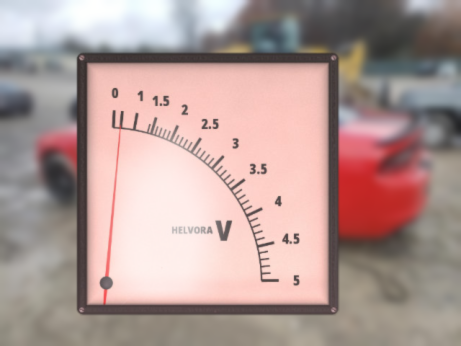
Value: V 0.5
